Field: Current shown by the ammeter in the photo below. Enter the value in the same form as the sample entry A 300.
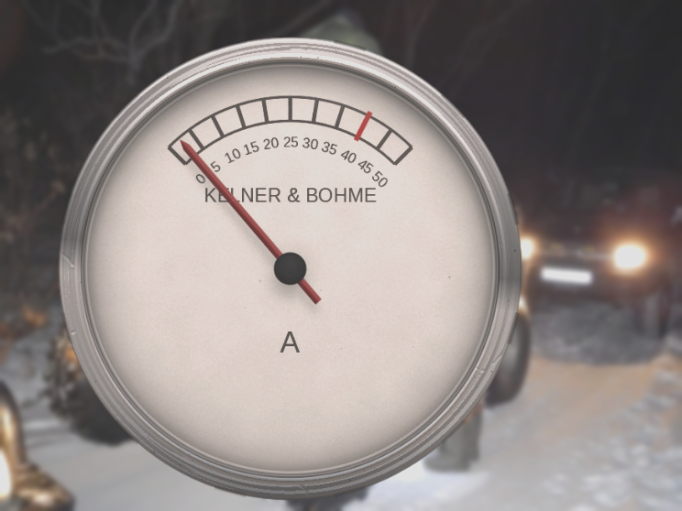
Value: A 2.5
